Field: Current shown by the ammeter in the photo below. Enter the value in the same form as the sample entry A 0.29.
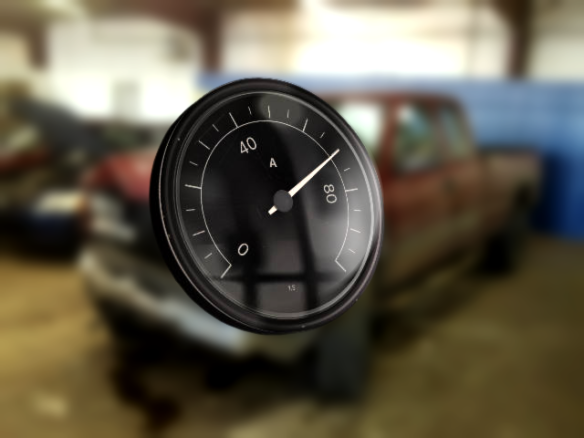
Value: A 70
